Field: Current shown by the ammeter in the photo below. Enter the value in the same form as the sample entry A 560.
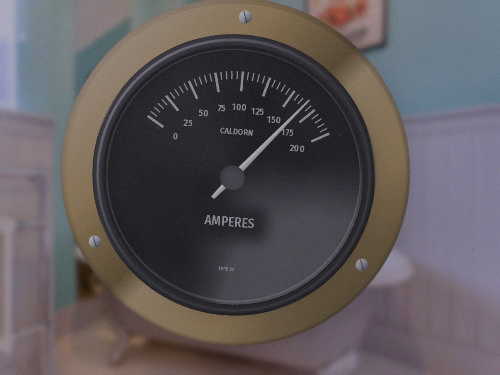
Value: A 165
